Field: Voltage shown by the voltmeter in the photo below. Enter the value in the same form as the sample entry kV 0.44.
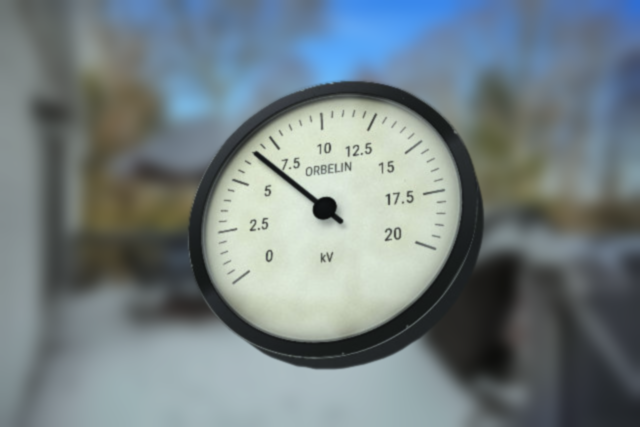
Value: kV 6.5
